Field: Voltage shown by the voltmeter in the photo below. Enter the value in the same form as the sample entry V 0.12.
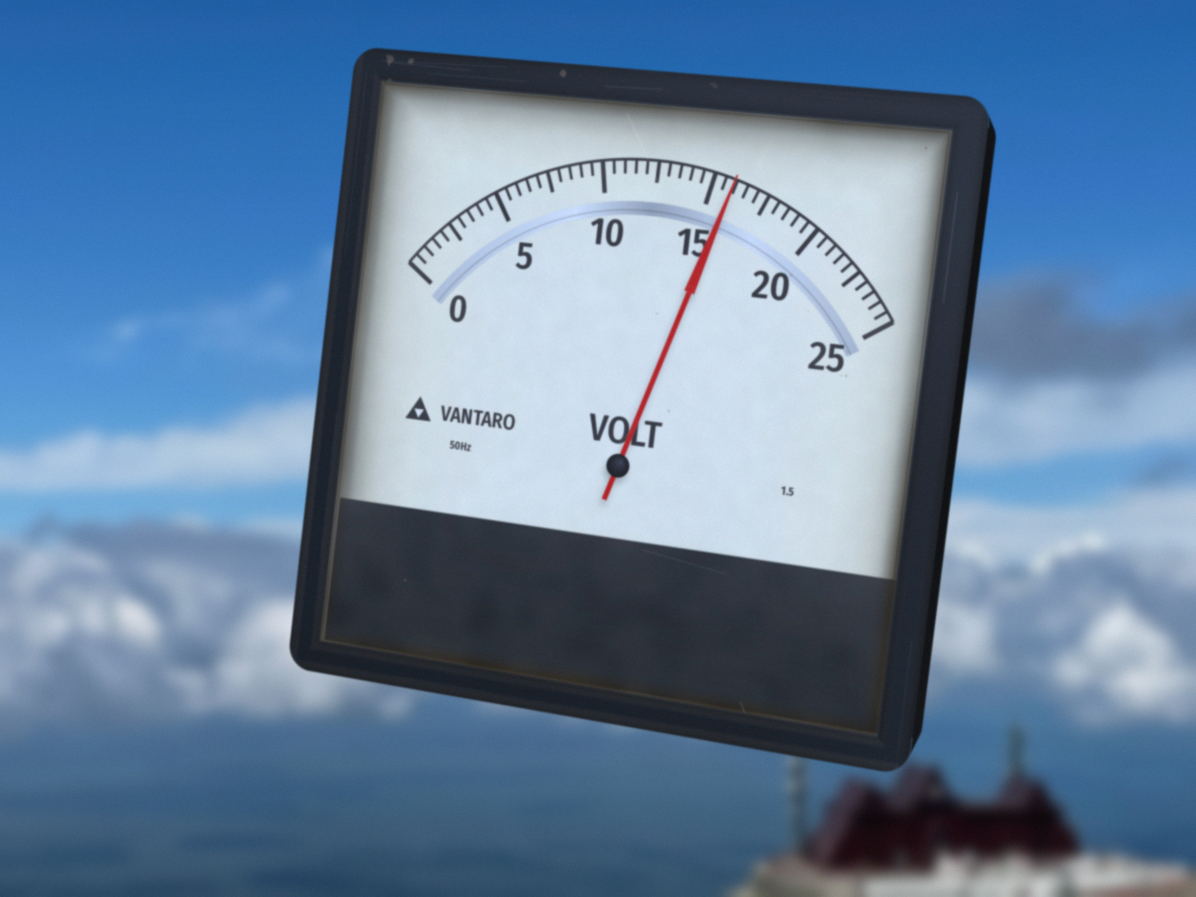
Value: V 16
